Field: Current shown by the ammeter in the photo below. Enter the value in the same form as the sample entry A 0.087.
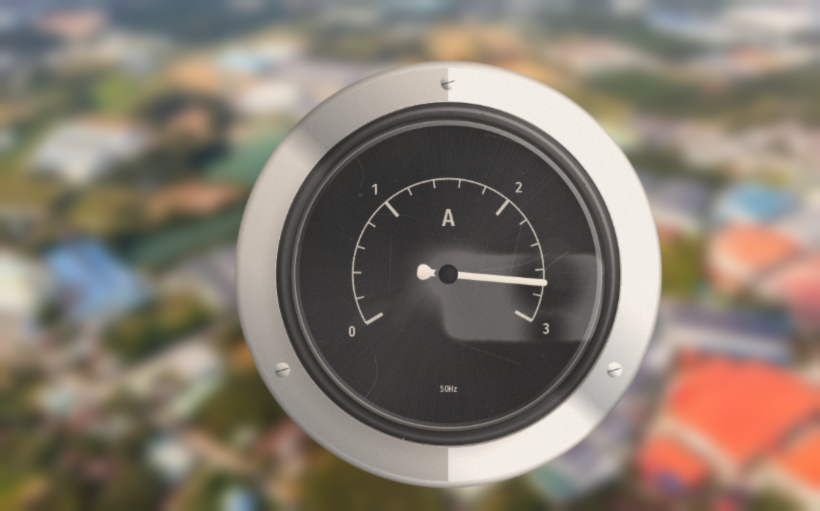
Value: A 2.7
